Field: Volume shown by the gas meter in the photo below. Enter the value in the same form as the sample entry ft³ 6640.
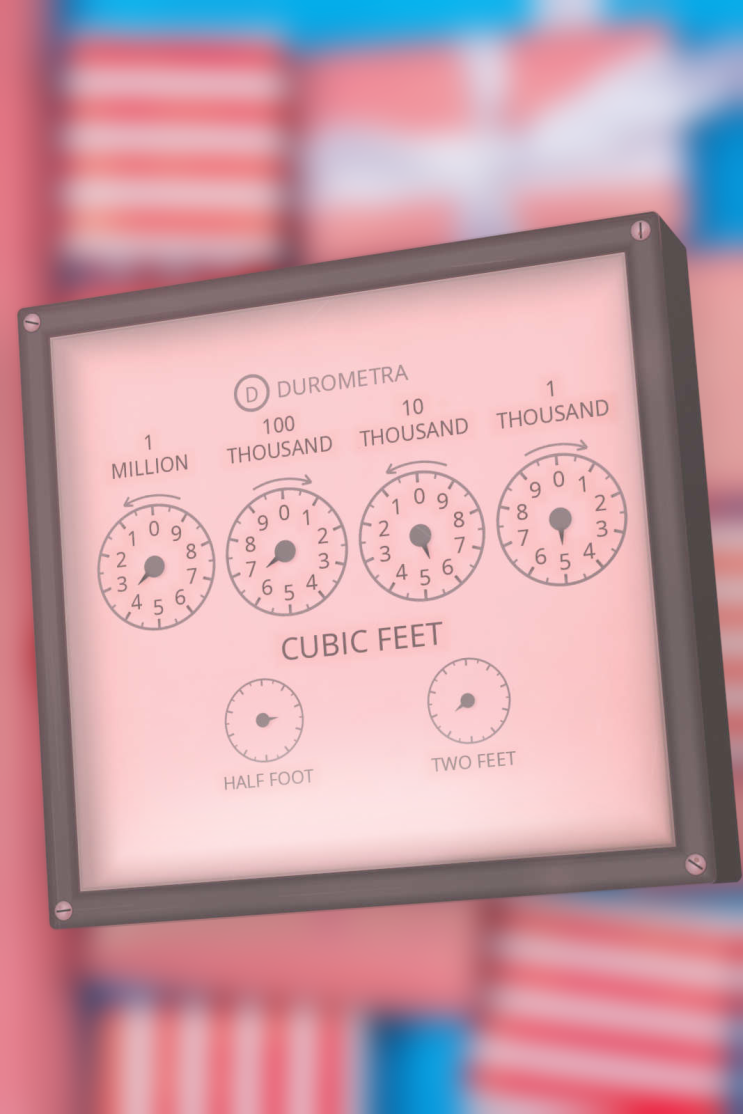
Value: ft³ 365500
